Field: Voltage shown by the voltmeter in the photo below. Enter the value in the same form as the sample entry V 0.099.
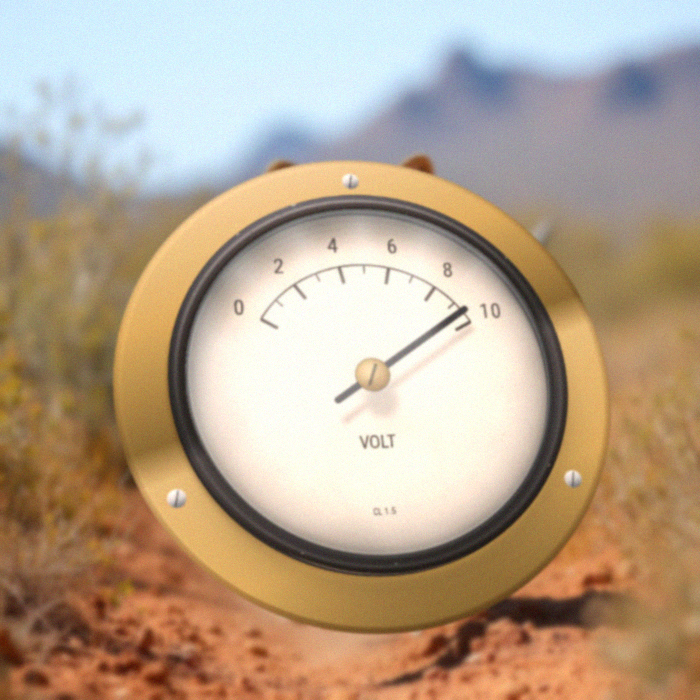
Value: V 9.5
